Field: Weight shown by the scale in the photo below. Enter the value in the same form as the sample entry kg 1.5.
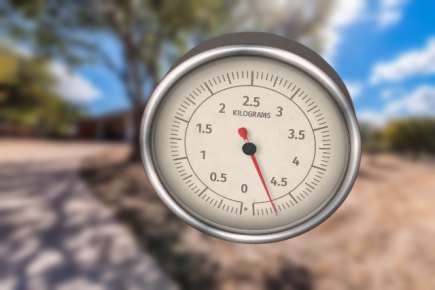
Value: kg 4.75
